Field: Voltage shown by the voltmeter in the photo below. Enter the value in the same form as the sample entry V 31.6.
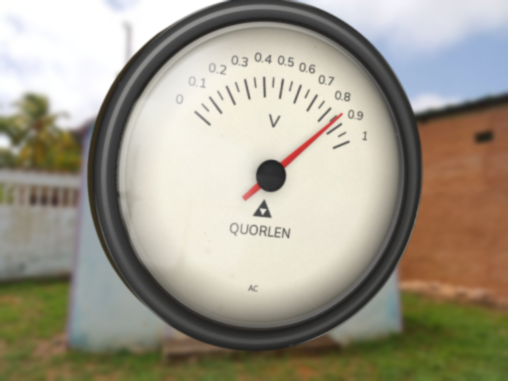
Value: V 0.85
